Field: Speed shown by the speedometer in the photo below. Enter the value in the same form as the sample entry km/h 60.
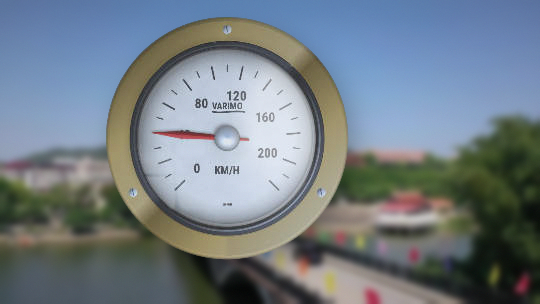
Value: km/h 40
